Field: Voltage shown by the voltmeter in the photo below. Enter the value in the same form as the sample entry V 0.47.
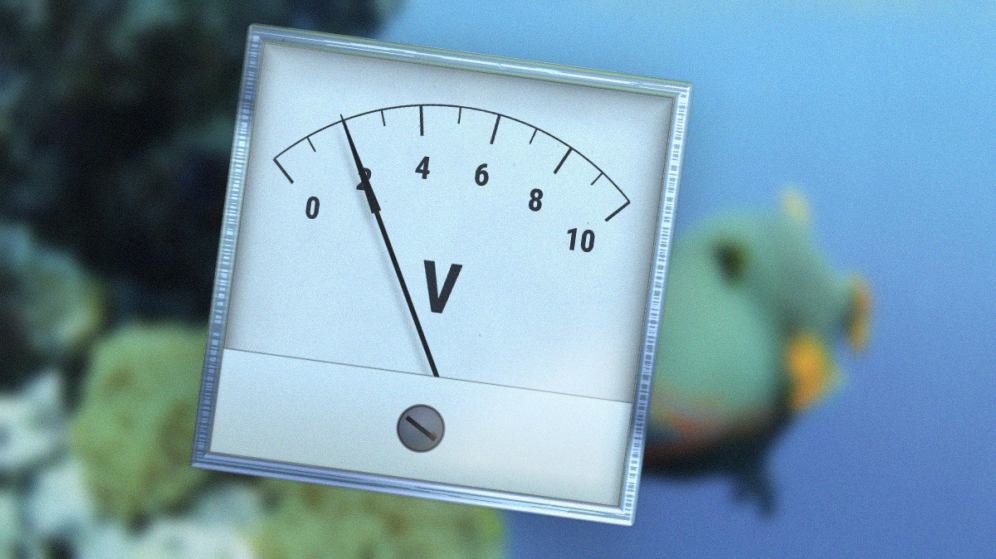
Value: V 2
